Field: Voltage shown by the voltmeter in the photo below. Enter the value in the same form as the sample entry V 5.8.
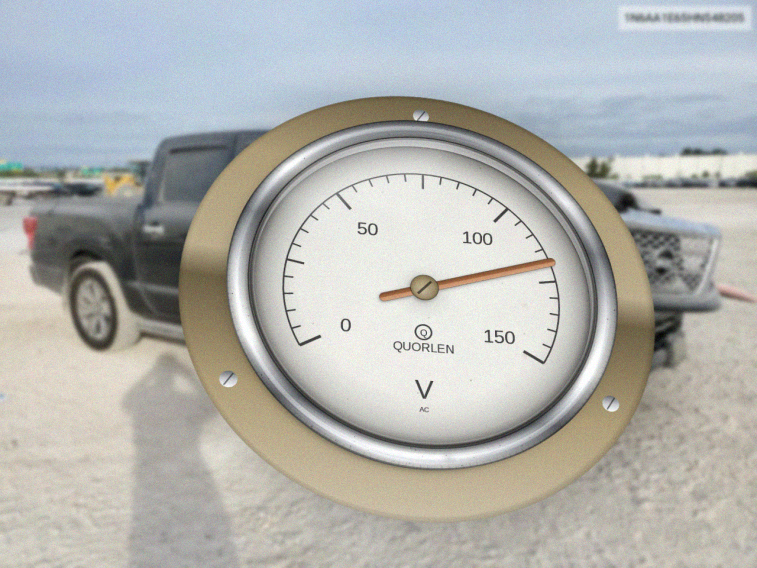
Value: V 120
